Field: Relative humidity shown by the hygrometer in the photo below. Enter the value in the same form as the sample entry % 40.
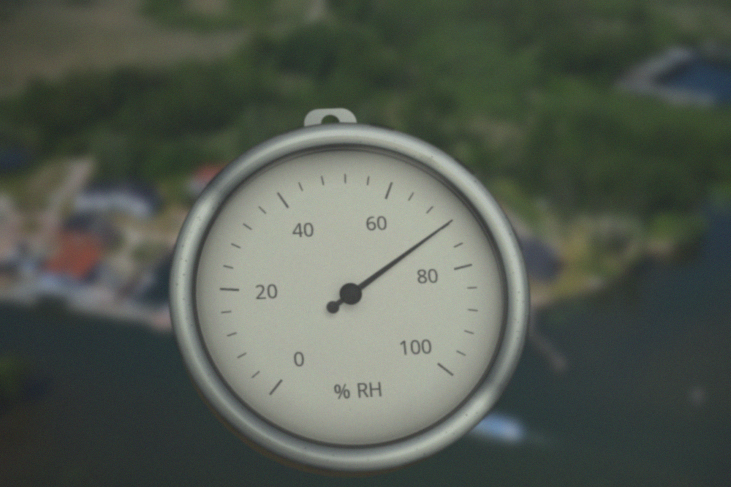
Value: % 72
